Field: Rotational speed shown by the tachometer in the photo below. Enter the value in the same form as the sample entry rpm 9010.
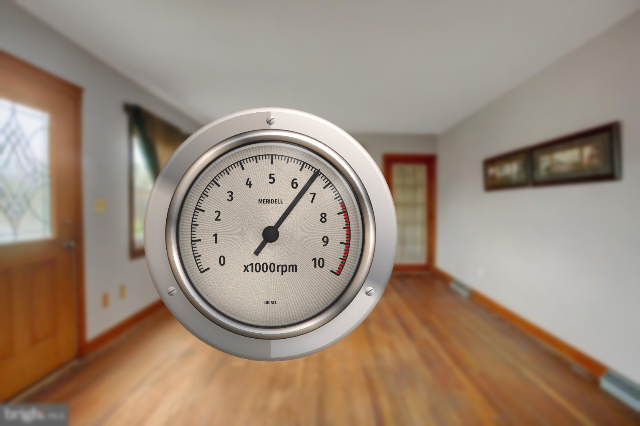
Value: rpm 6500
